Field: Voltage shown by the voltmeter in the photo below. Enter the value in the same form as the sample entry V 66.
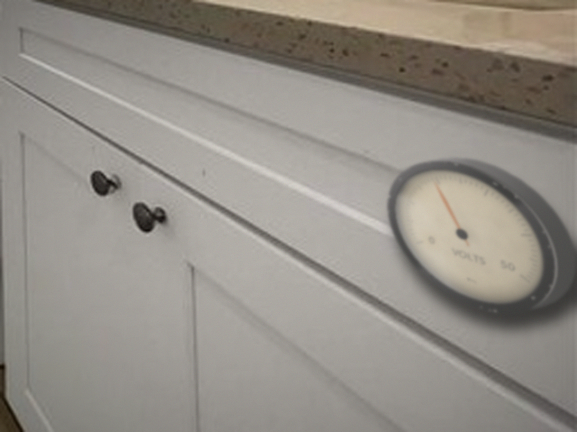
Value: V 20
